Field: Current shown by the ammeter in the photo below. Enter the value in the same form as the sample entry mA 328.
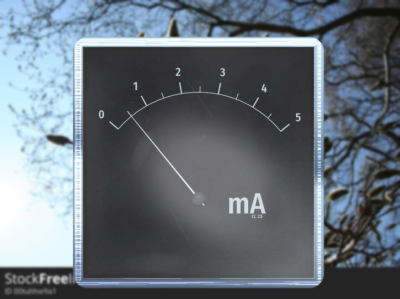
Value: mA 0.5
